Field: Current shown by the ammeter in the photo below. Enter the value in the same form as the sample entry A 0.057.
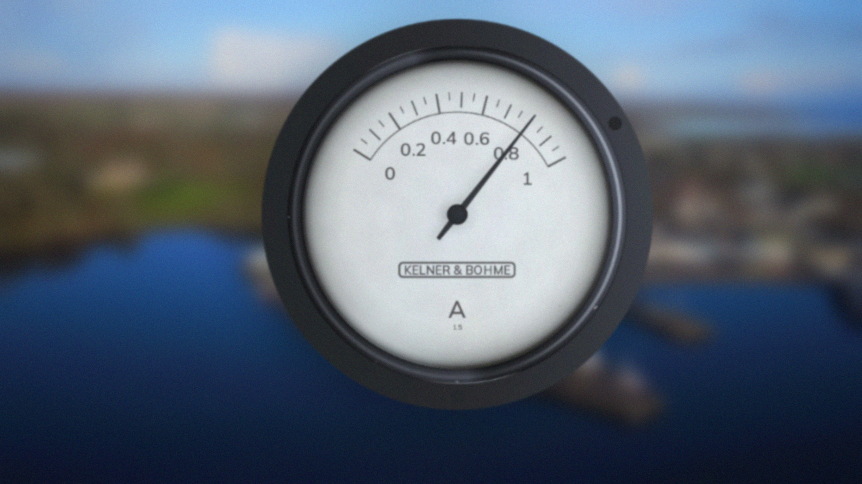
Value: A 0.8
